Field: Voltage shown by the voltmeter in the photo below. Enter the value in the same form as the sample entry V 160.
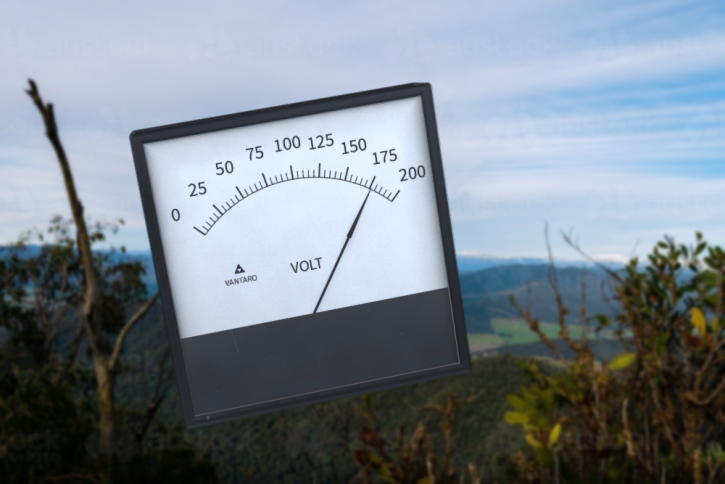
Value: V 175
